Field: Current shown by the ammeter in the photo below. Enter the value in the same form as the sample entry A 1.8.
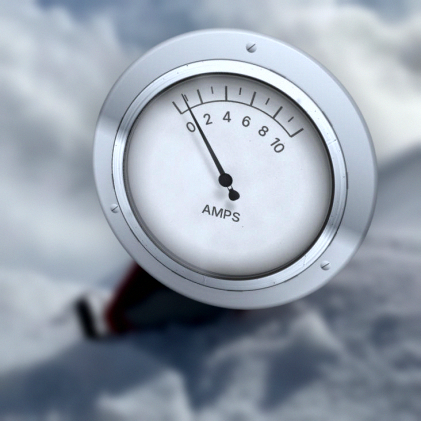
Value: A 1
